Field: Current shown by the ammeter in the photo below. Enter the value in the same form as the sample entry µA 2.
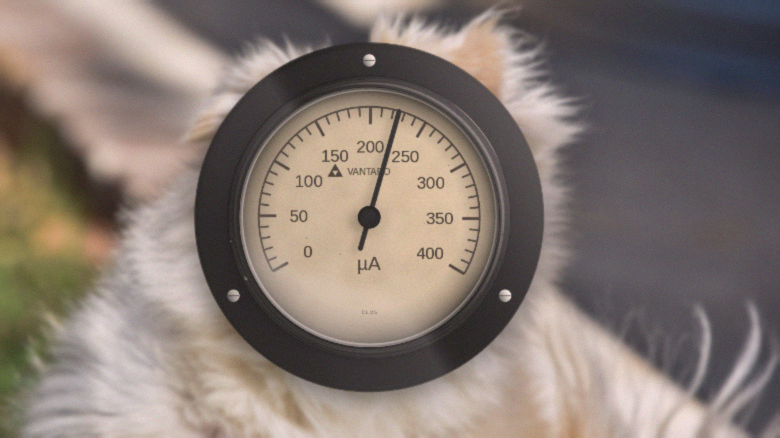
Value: µA 225
